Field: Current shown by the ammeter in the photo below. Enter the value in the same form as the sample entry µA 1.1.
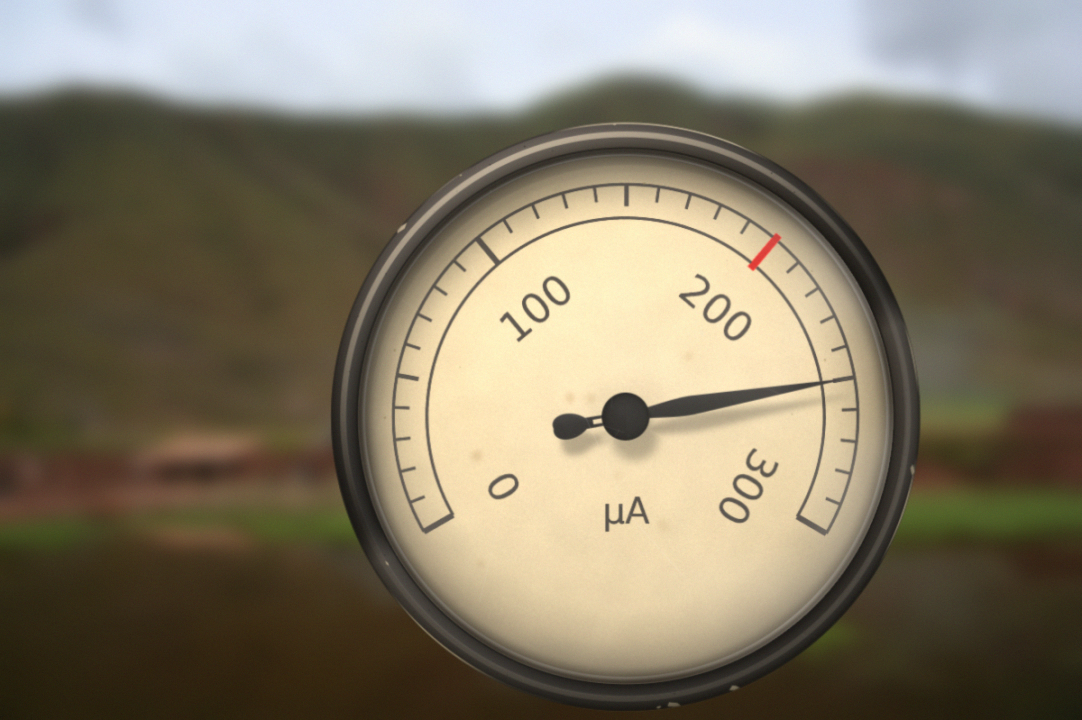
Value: µA 250
